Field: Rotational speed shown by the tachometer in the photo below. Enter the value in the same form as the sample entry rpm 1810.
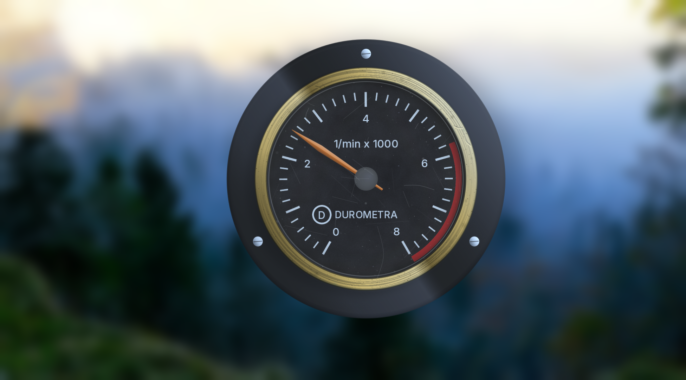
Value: rpm 2500
